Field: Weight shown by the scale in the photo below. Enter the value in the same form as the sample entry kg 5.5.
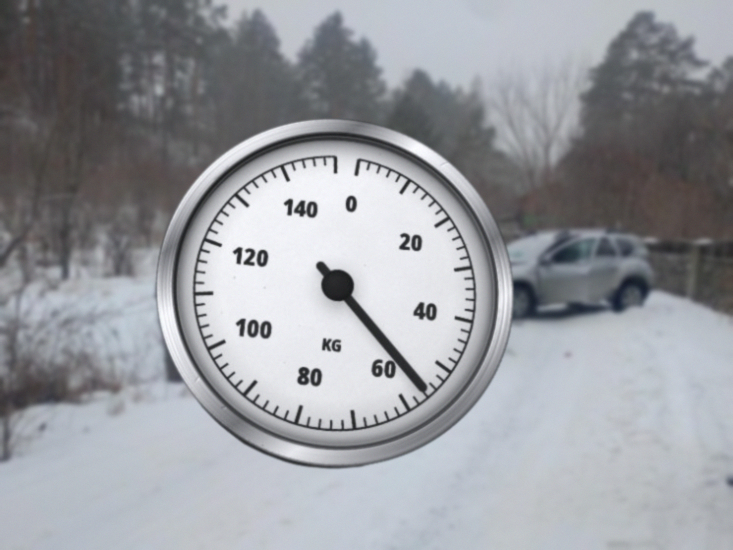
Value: kg 56
